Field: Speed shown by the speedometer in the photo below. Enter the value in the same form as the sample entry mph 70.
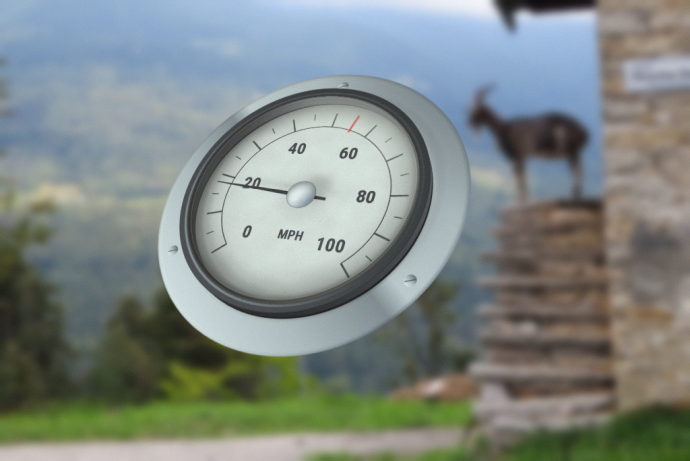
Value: mph 17.5
